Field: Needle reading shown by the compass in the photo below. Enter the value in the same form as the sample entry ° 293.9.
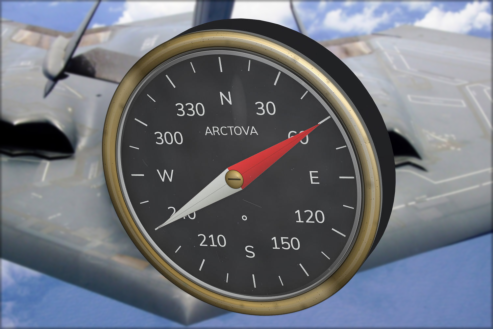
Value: ° 60
